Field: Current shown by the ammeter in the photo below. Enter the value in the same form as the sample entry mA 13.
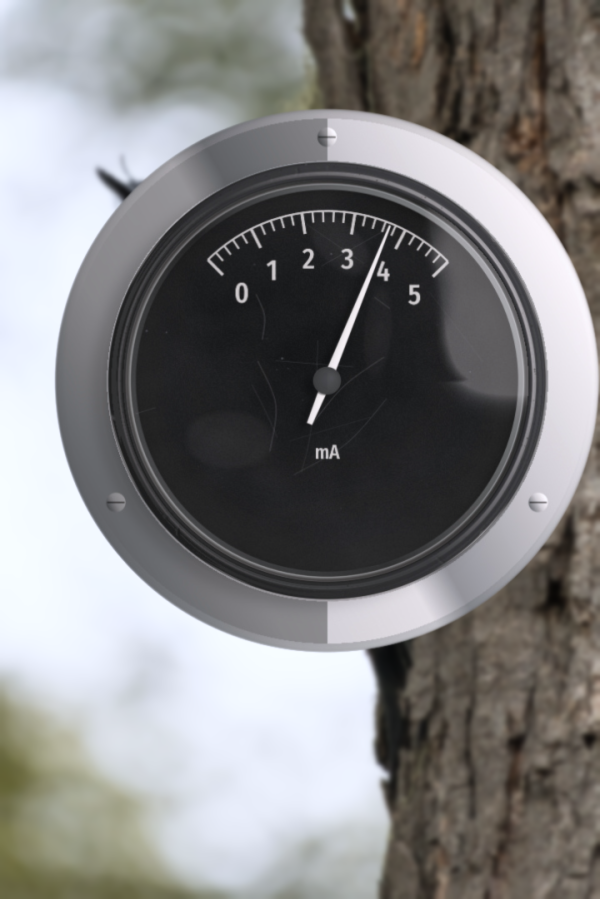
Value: mA 3.7
